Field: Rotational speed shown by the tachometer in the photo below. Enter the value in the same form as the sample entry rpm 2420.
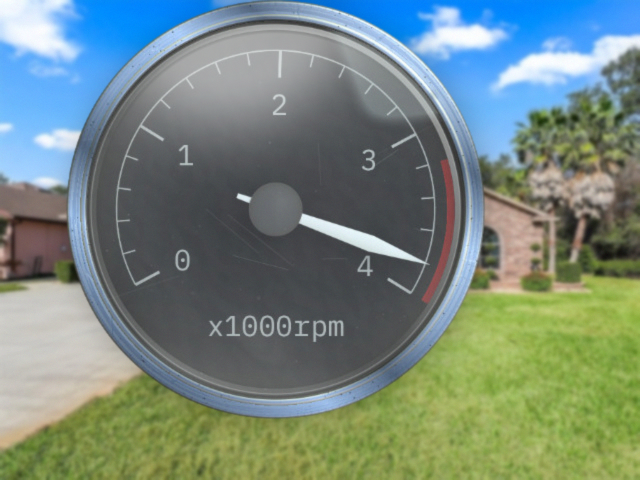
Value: rpm 3800
